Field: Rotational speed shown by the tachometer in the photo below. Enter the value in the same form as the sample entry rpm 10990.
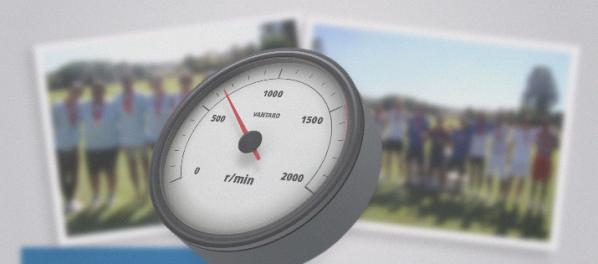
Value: rpm 650
